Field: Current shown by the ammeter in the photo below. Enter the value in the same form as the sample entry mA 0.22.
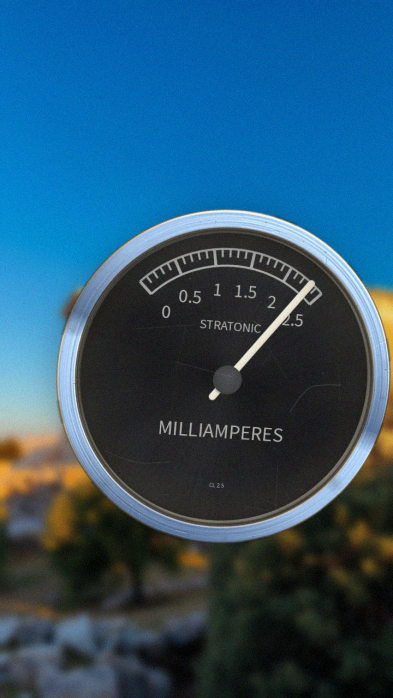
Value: mA 2.3
